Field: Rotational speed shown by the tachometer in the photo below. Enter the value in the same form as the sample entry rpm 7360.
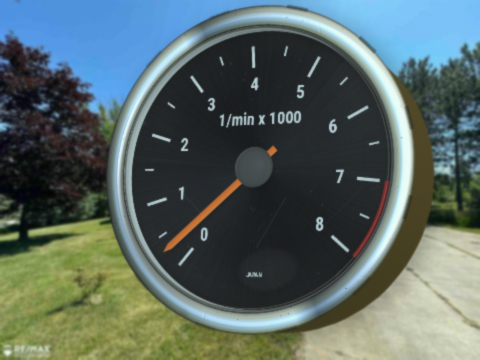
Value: rpm 250
